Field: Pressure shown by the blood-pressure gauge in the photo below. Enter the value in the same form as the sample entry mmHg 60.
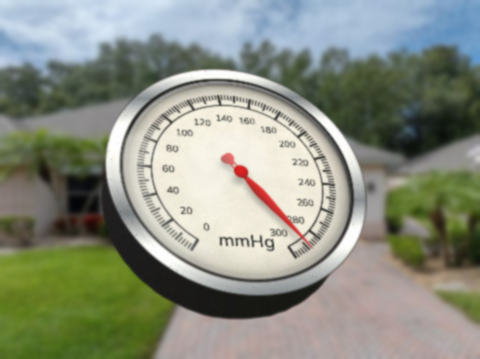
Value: mmHg 290
